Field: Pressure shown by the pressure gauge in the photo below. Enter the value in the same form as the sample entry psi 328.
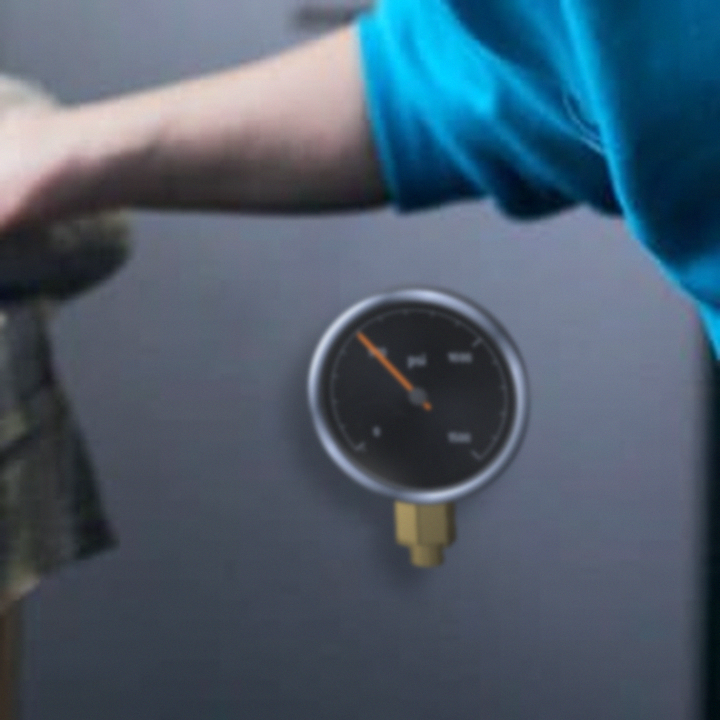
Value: psi 500
